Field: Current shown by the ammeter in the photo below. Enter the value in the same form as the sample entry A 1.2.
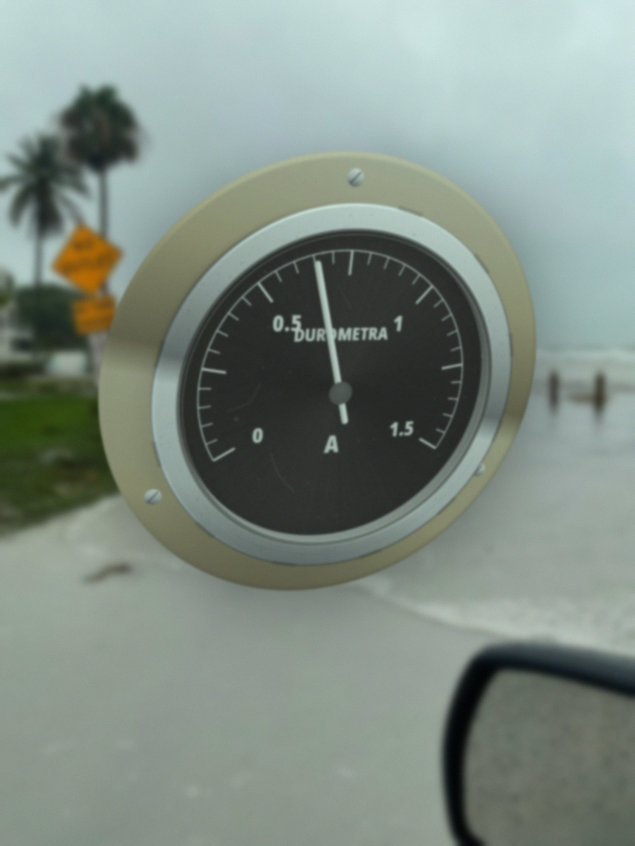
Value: A 0.65
